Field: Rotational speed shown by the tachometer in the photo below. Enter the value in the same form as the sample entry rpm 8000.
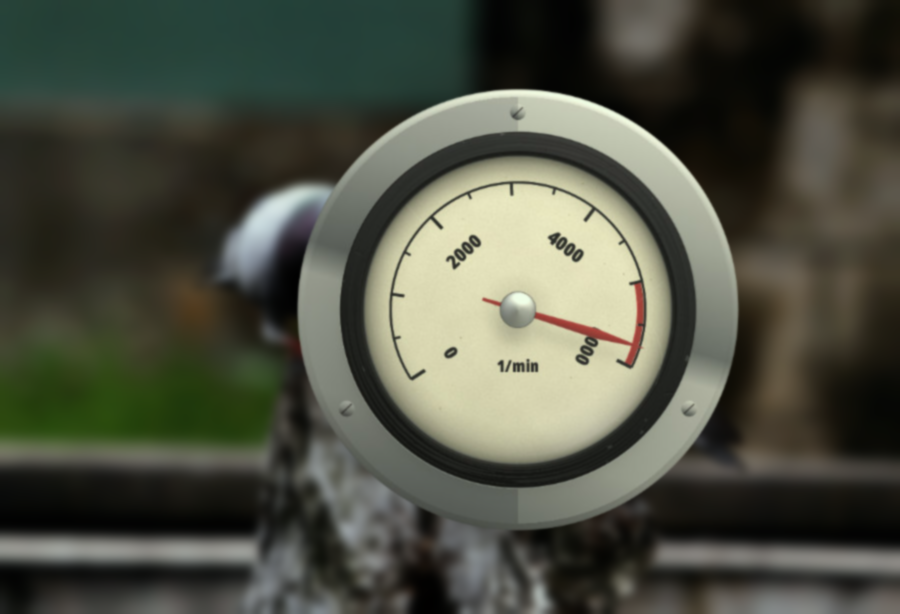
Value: rpm 5750
